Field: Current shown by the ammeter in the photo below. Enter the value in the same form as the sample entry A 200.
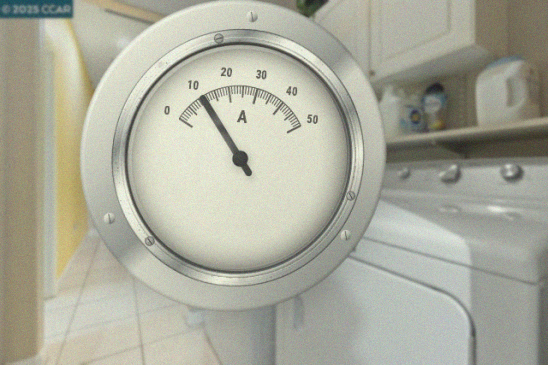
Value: A 10
